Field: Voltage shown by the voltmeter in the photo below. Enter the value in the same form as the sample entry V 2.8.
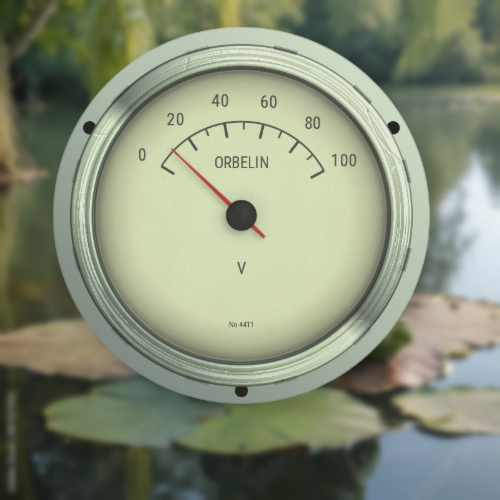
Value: V 10
